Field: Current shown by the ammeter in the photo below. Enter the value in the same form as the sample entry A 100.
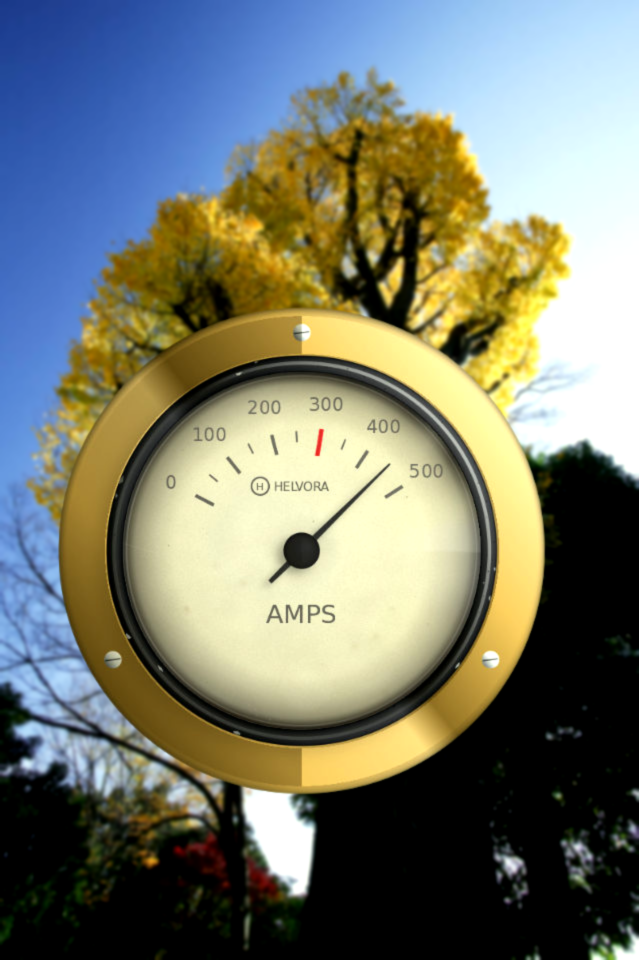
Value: A 450
